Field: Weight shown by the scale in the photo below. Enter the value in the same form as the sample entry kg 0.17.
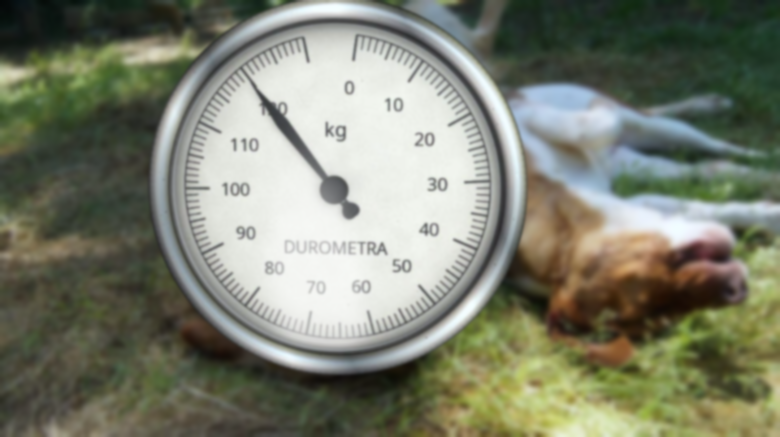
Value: kg 120
